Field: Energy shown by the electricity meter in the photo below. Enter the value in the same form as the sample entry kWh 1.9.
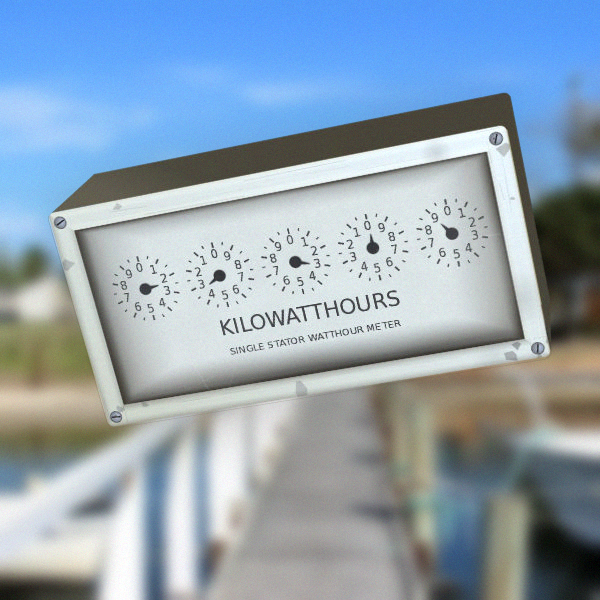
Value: kWh 23299
